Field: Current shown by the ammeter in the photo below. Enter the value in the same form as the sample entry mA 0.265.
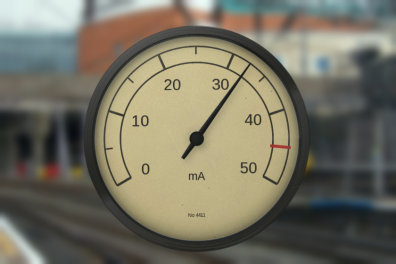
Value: mA 32.5
